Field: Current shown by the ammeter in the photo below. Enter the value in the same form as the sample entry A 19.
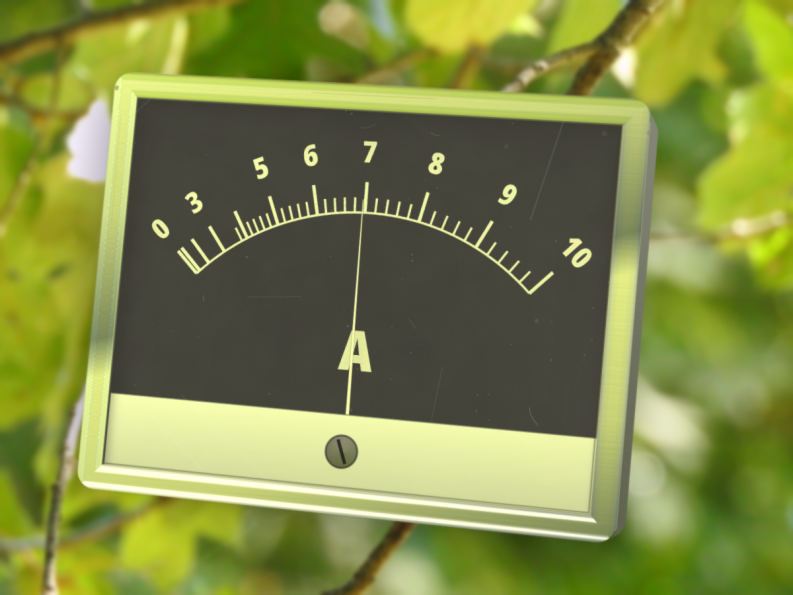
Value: A 7
